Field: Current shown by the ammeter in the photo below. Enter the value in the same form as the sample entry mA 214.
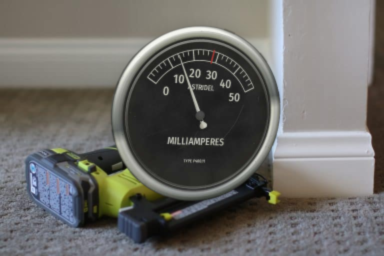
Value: mA 14
